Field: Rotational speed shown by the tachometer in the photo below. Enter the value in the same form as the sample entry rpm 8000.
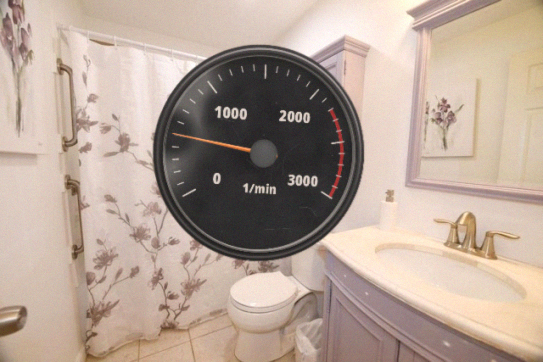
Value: rpm 500
